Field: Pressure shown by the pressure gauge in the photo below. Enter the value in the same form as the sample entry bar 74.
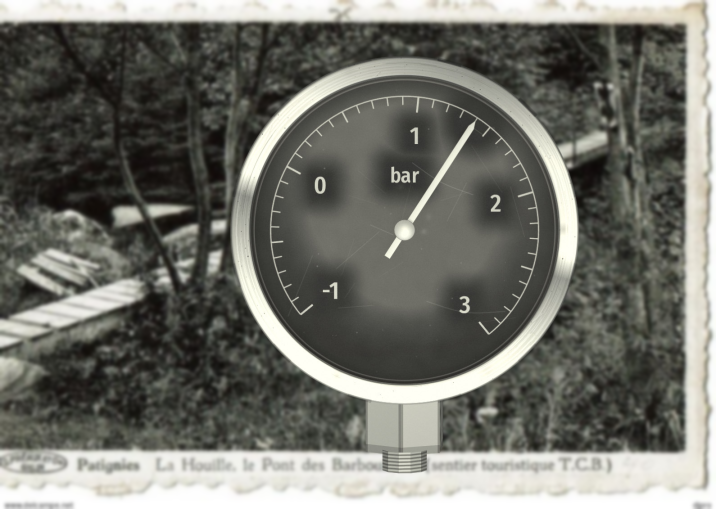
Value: bar 1.4
